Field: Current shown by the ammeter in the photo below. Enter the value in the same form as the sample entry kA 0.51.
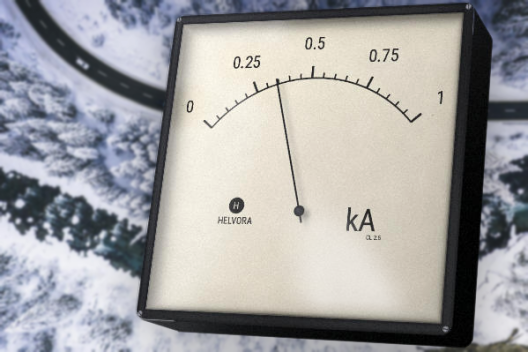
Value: kA 0.35
